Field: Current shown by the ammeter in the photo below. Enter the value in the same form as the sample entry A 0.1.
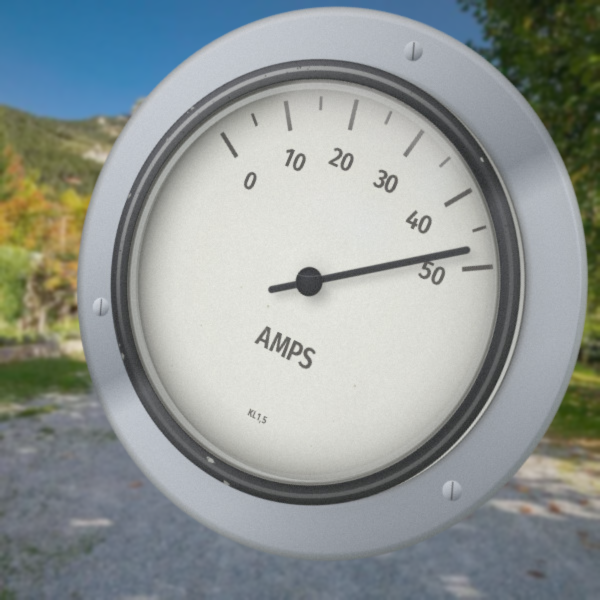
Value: A 47.5
